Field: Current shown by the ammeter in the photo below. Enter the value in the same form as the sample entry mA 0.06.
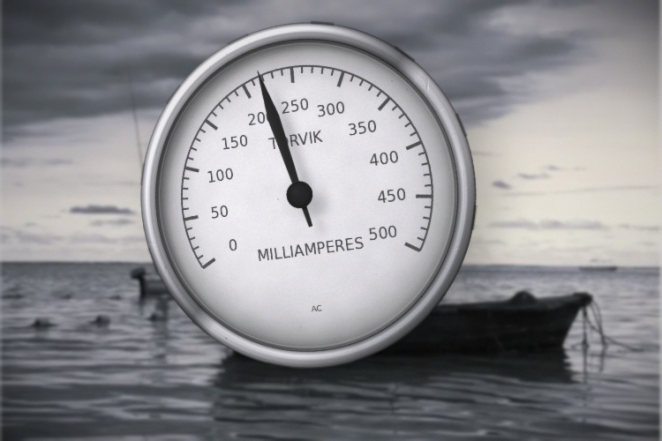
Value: mA 220
